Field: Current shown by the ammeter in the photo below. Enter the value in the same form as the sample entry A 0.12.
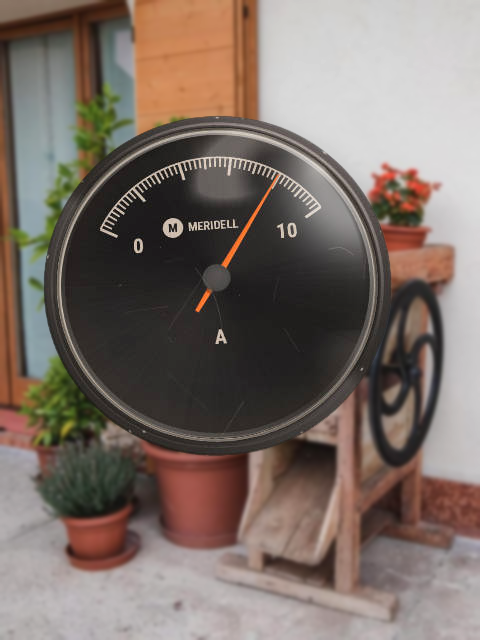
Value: A 8
